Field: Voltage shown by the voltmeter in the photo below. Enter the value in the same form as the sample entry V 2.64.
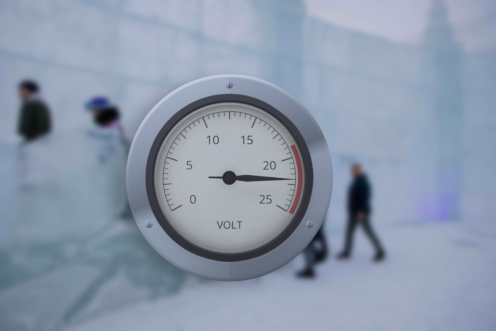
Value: V 22
